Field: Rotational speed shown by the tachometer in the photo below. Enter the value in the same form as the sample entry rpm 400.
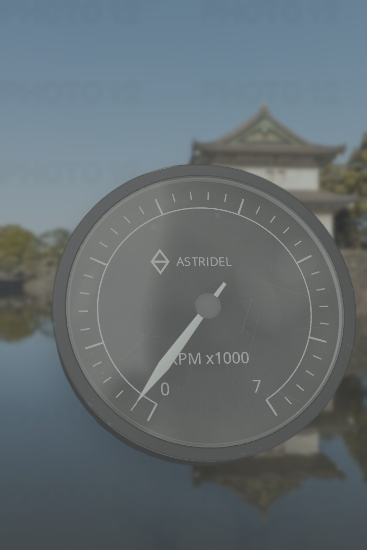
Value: rpm 200
